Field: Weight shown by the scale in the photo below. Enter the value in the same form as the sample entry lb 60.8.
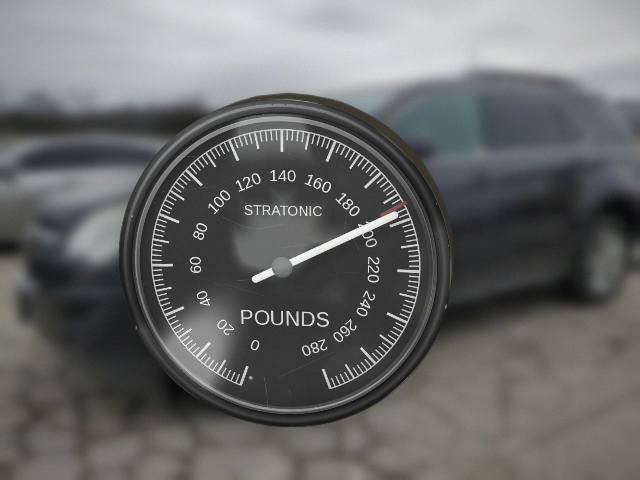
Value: lb 196
